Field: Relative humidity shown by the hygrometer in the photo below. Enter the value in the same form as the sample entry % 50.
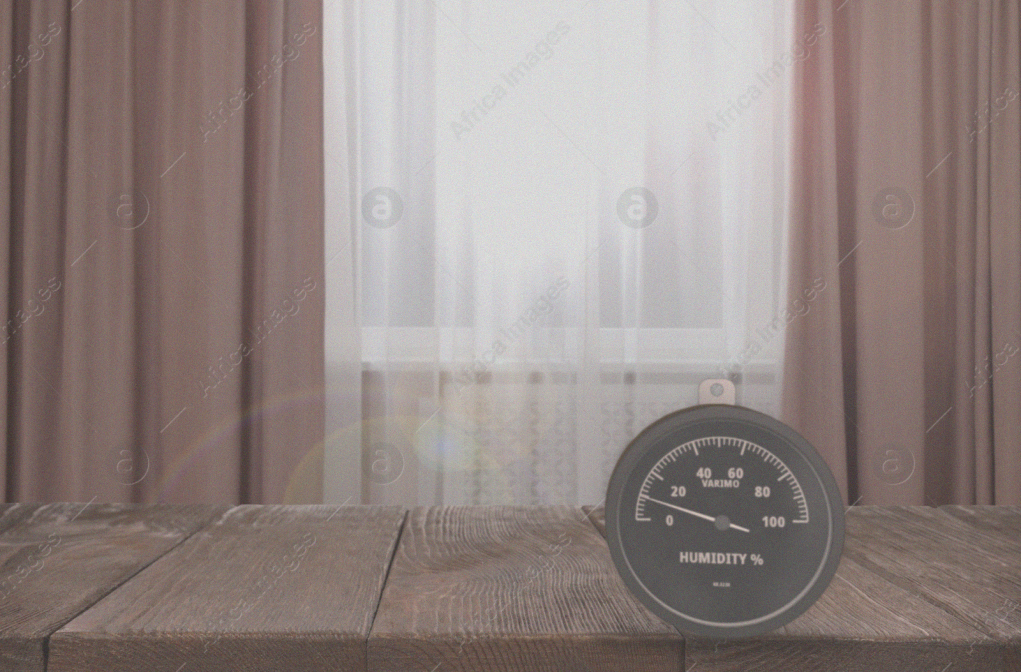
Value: % 10
